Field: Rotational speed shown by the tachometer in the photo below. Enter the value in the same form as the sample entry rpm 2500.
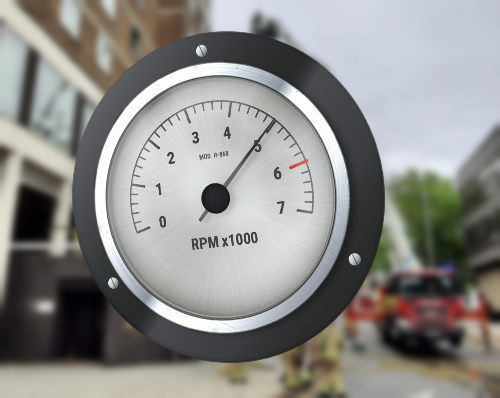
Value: rpm 5000
